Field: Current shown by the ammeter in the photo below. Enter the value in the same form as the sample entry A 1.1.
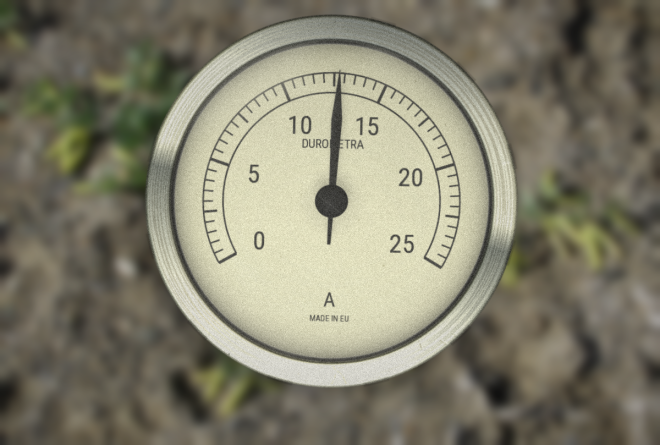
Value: A 12.75
